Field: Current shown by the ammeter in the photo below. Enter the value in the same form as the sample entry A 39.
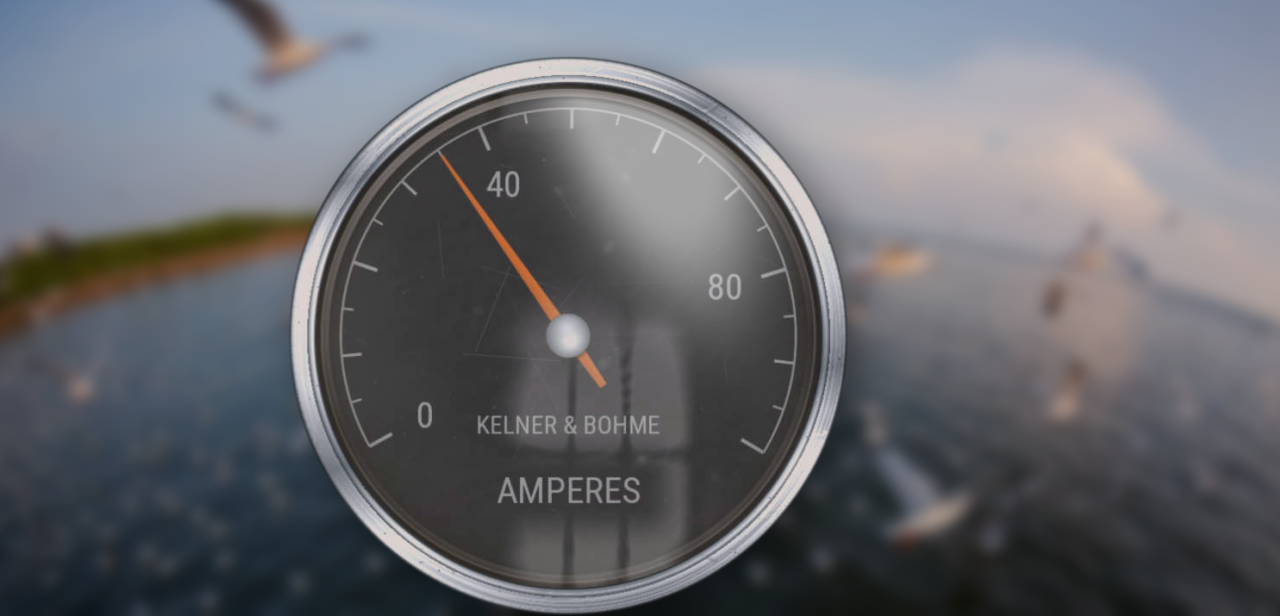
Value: A 35
